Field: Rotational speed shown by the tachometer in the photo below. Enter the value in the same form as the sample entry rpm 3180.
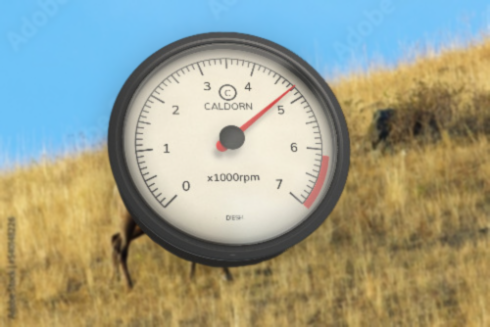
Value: rpm 4800
